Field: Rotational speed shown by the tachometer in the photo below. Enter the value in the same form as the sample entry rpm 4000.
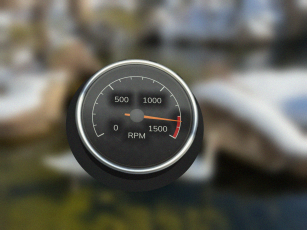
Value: rpm 1350
